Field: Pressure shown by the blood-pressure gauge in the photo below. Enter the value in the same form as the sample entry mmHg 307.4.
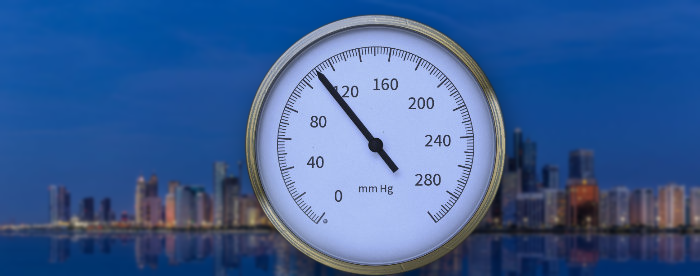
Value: mmHg 110
